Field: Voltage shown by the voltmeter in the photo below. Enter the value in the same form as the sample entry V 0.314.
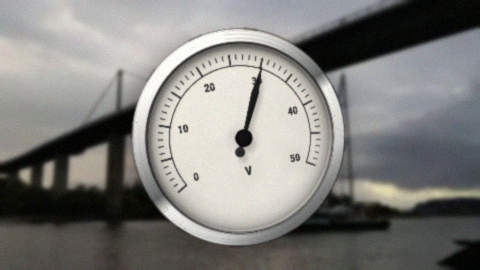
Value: V 30
